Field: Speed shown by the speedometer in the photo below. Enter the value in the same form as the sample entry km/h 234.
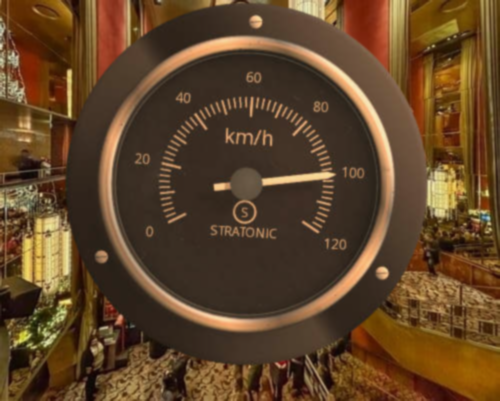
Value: km/h 100
